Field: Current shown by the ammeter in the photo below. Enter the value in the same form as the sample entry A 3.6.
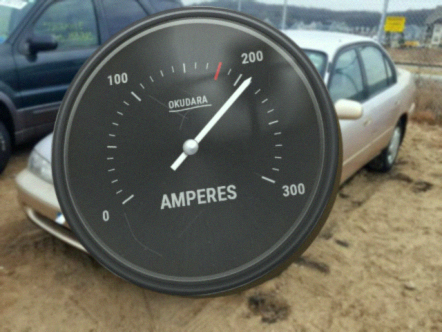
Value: A 210
